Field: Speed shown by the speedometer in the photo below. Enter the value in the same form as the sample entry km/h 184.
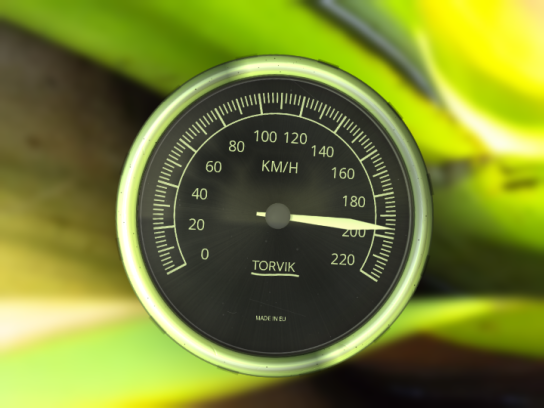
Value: km/h 196
